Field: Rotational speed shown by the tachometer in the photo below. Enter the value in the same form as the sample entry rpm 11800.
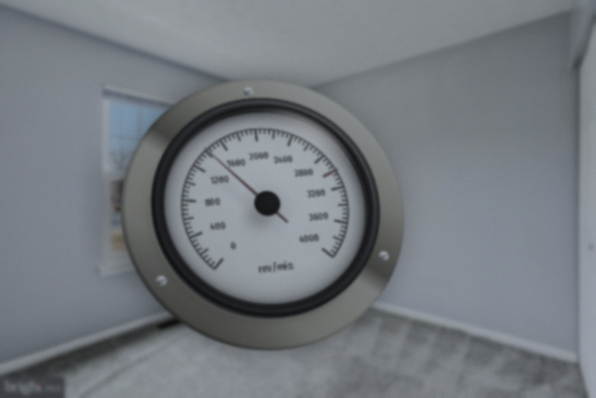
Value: rpm 1400
